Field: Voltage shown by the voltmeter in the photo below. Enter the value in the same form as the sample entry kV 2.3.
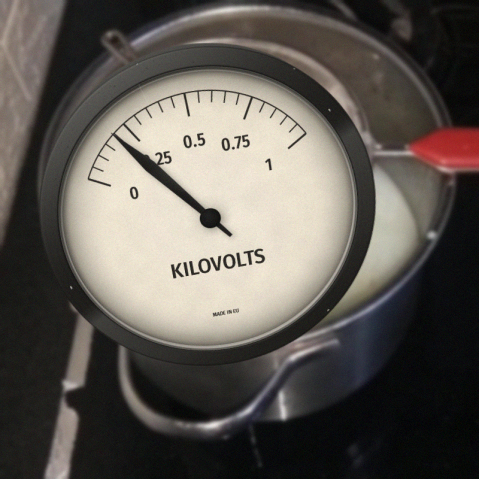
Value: kV 0.2
